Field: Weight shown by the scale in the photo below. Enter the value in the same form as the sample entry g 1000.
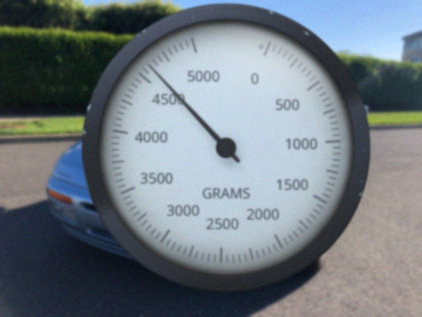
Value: g 4600
